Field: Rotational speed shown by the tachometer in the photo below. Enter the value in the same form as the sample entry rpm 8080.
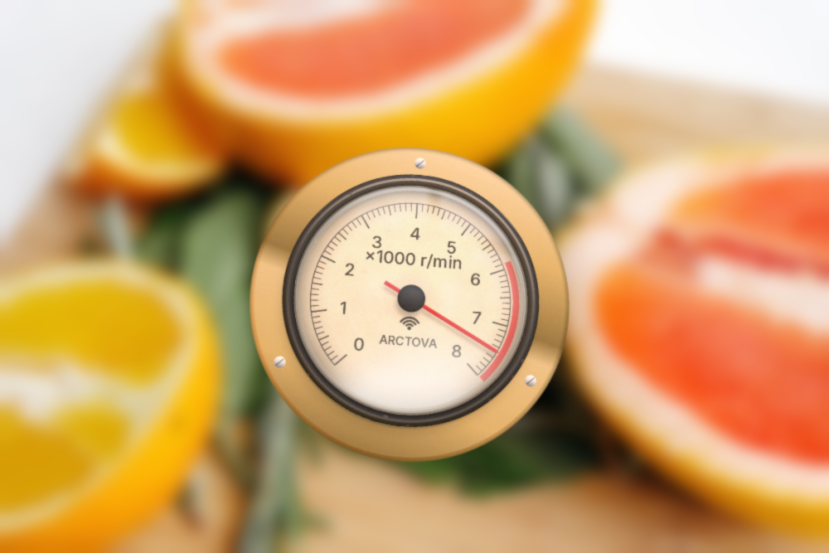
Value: rpm 7500
